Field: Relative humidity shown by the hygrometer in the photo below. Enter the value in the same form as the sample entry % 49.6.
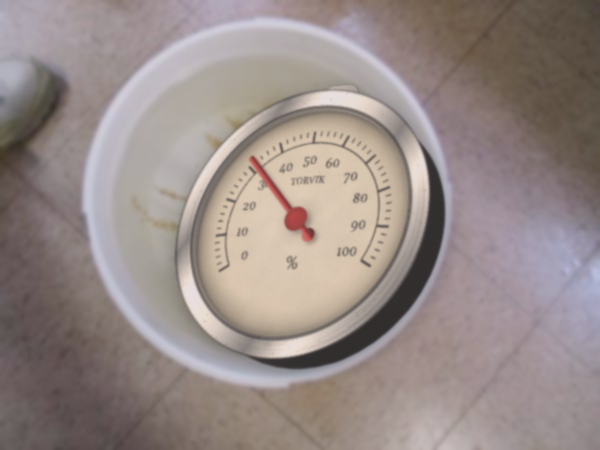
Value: % 32
